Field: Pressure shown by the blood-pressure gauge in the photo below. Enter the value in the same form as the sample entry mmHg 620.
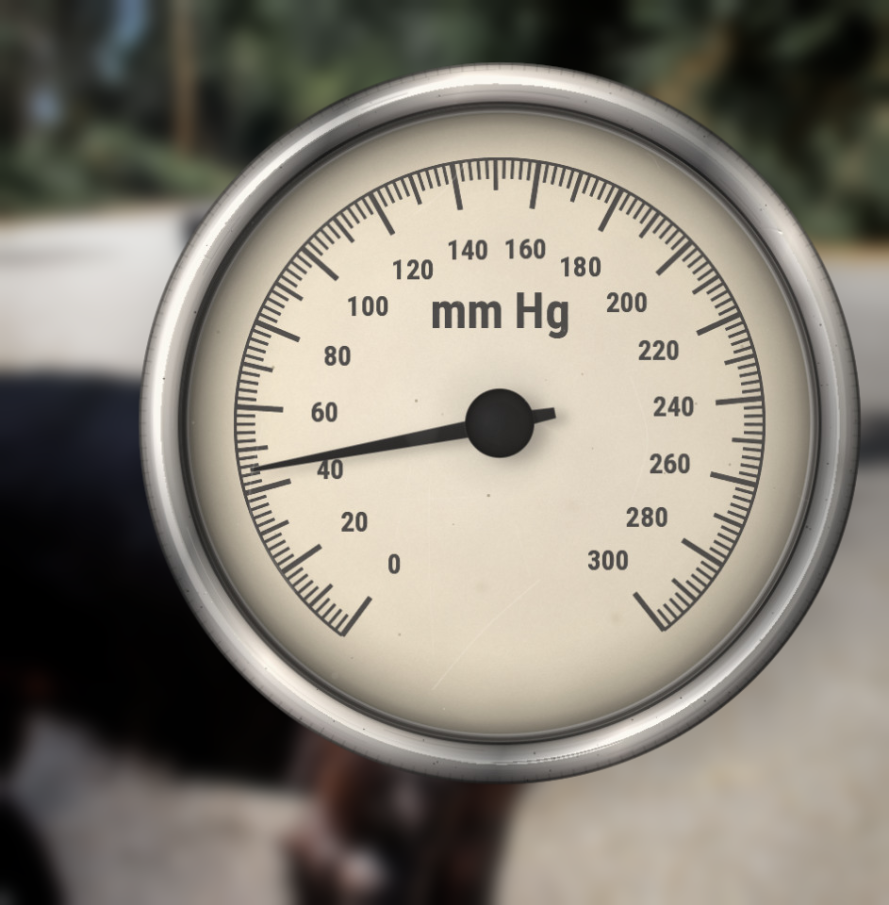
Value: mmHg 45
